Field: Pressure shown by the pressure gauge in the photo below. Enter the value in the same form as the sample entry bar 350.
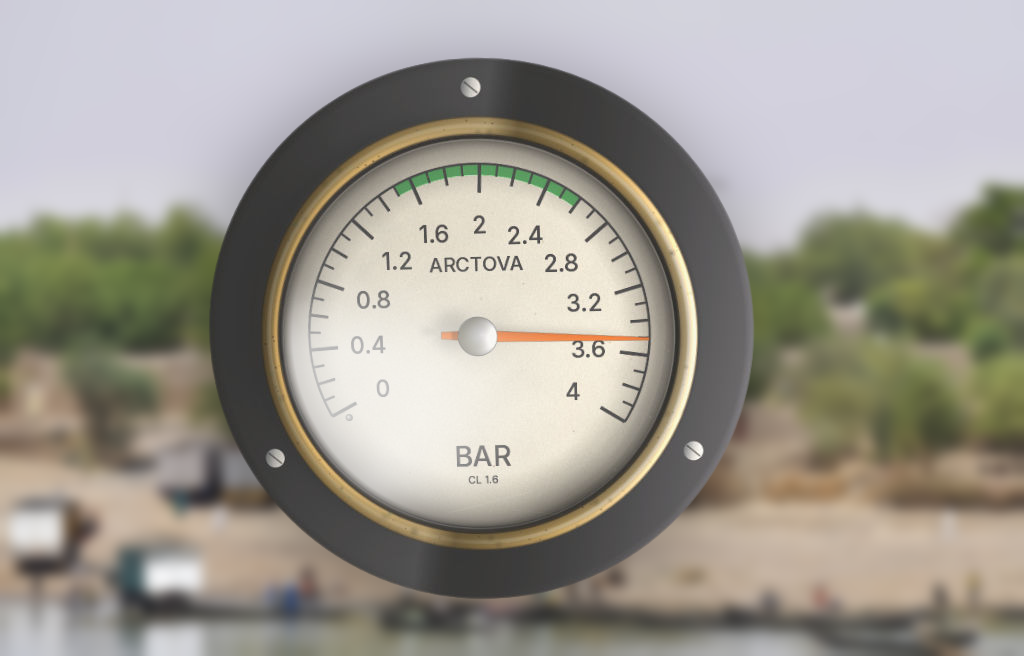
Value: bar 3.5
